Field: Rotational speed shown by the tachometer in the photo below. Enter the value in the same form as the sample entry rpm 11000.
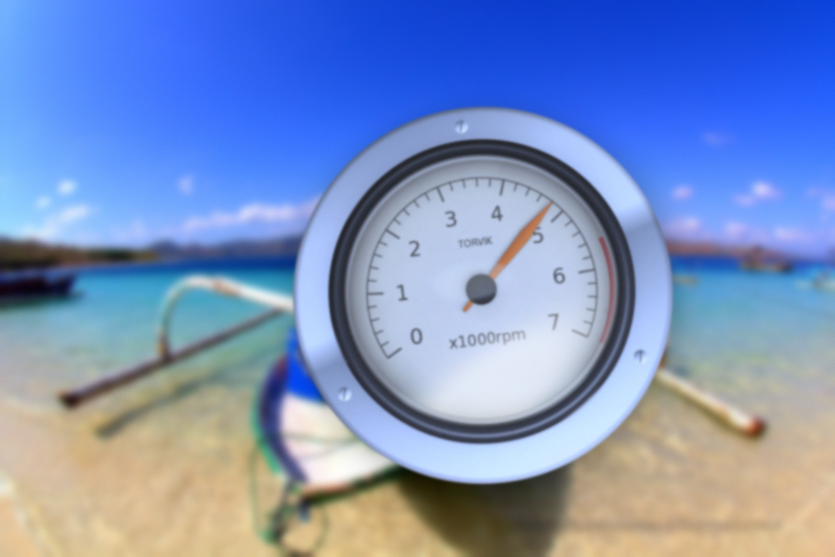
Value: rpm 4800
